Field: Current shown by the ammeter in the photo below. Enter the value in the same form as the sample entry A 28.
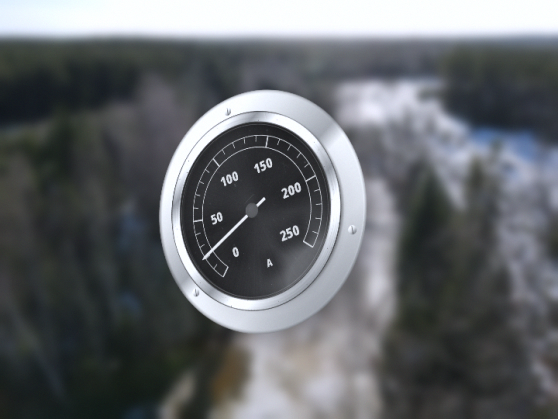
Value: A 20
